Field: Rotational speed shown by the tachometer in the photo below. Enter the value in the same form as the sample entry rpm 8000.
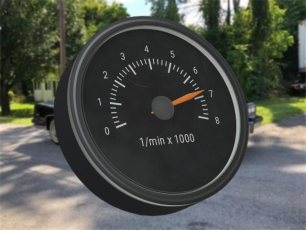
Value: rpm 6800
